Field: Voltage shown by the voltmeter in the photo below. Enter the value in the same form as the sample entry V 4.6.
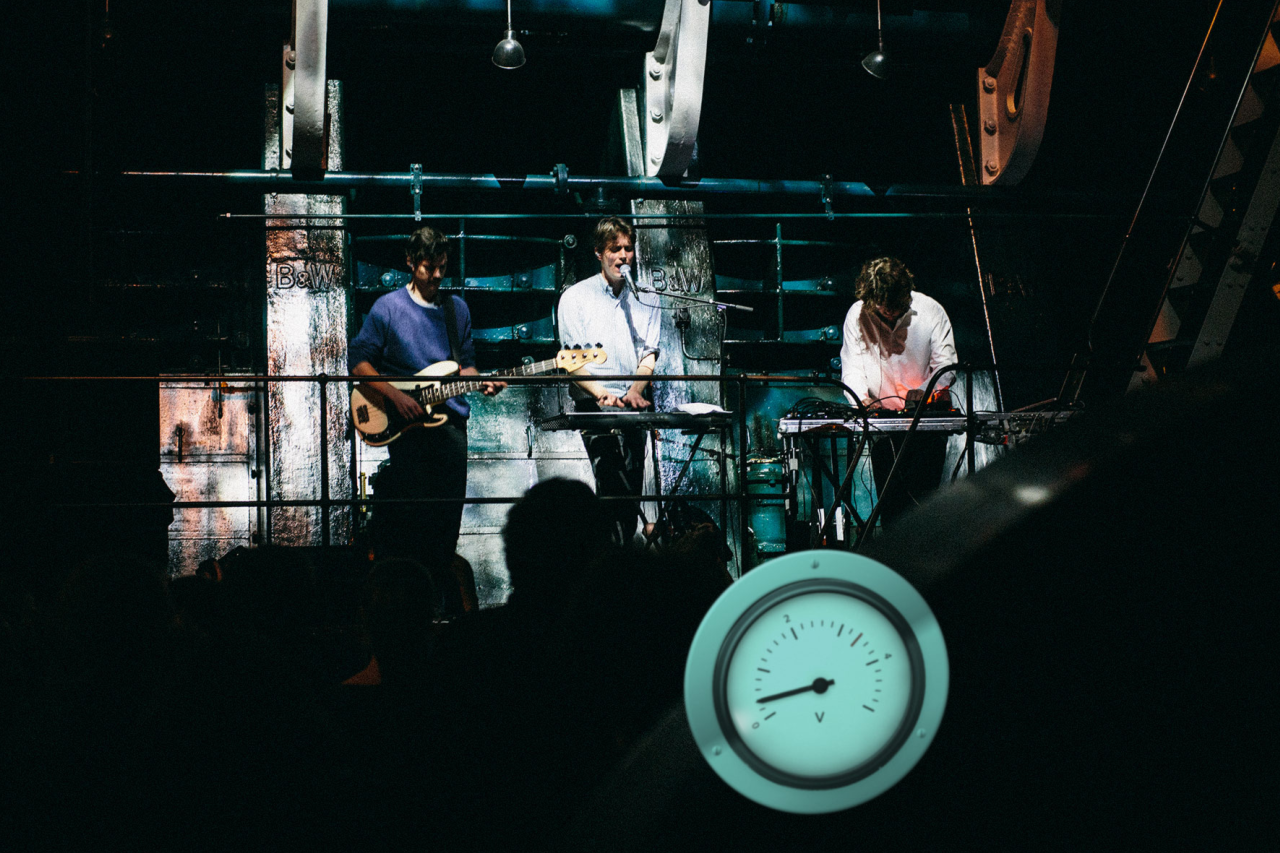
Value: V 0.4
